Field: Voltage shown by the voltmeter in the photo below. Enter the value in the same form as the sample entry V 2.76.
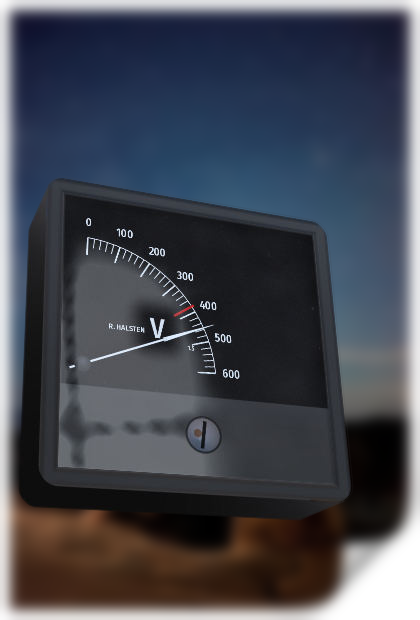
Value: V 460
